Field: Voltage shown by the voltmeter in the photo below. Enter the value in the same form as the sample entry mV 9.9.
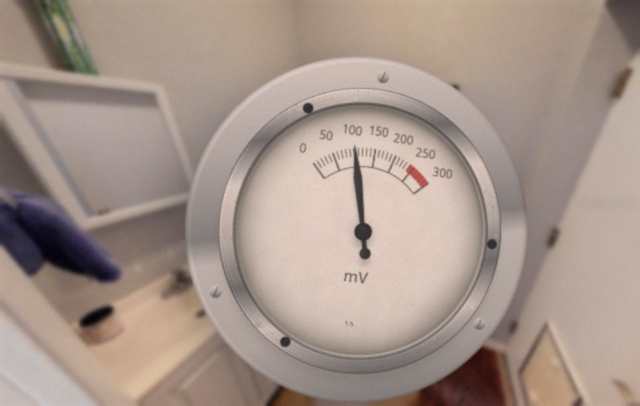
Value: mV 100
